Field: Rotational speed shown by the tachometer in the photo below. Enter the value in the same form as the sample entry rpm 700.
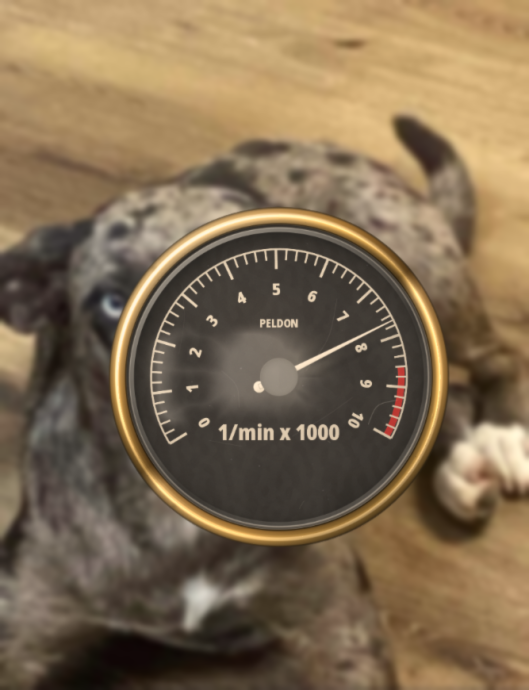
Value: rpm 7700
